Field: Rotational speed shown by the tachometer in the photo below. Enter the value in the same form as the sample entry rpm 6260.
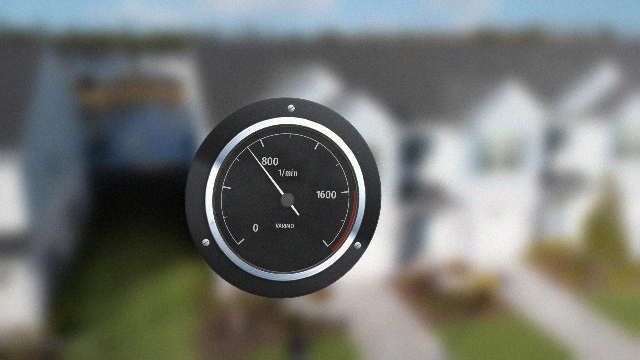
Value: rpm 700
